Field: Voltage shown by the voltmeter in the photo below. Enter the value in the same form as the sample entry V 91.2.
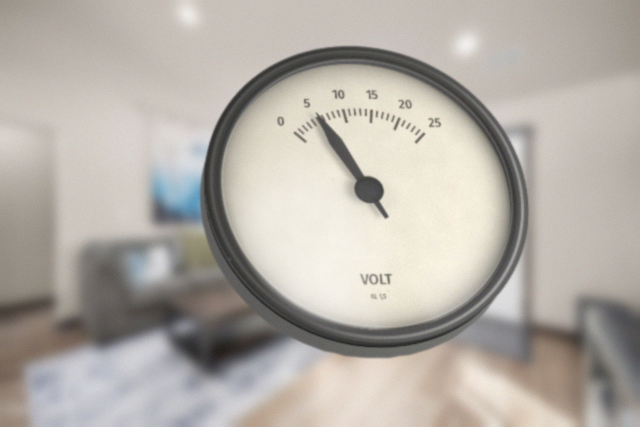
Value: V 5
